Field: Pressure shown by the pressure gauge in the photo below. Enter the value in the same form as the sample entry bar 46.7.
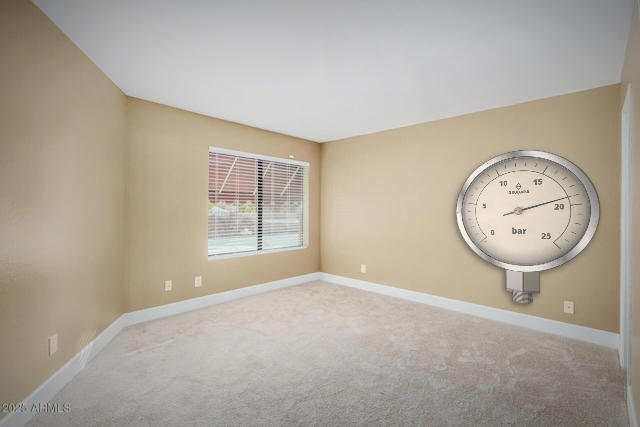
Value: bar 19
